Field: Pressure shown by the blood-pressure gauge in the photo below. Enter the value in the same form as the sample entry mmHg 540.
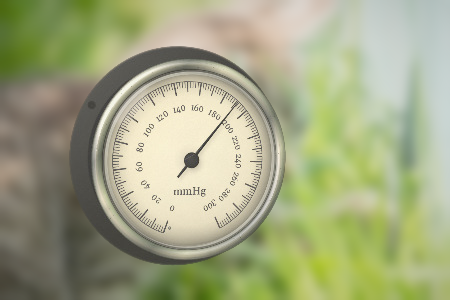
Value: mmHg 190
